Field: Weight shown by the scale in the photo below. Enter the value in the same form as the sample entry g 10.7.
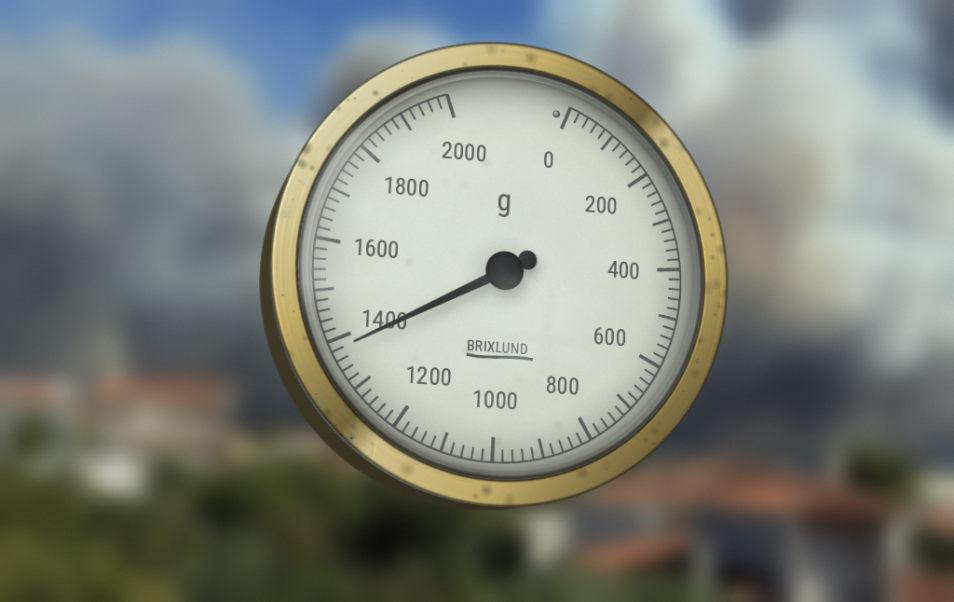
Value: g 1380
